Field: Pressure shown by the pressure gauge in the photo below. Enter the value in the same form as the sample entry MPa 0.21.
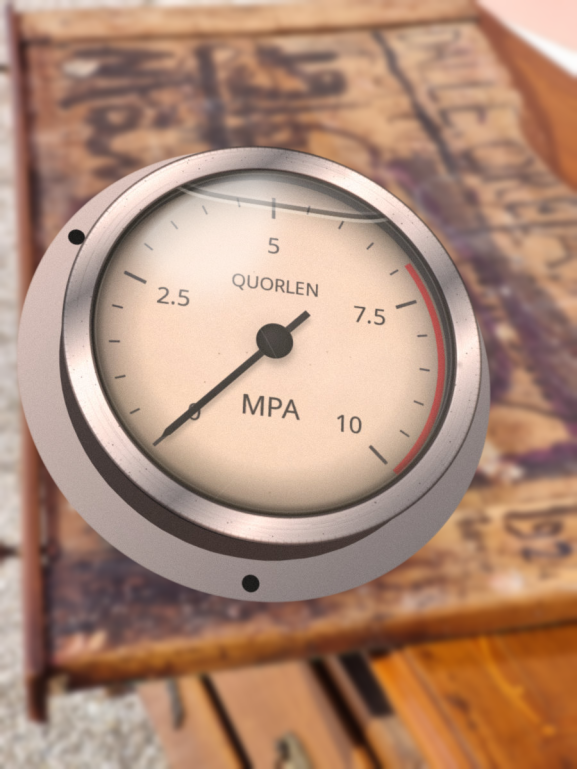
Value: MPa 0
